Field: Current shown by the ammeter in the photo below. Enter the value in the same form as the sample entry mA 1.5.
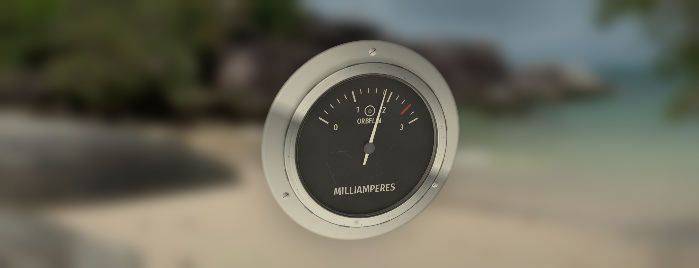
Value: mA 1.8
